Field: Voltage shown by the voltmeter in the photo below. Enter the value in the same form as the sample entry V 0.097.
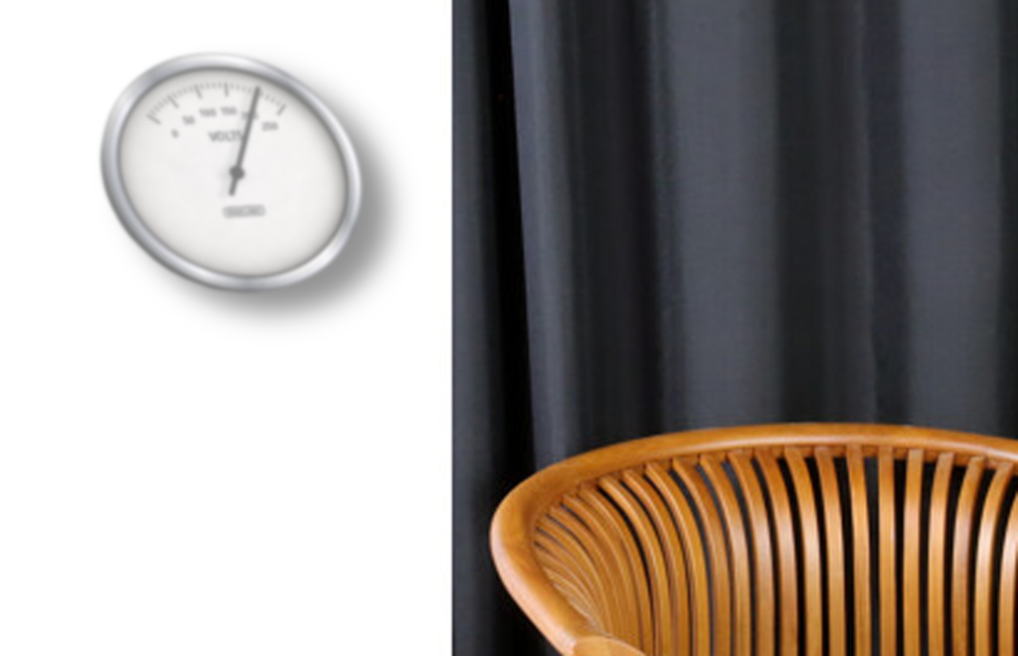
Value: V 200
